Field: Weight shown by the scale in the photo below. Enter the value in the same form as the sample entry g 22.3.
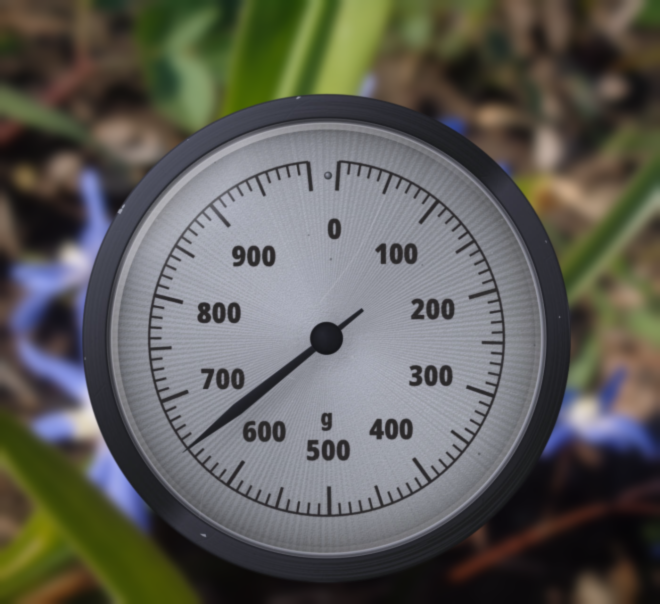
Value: g 650
